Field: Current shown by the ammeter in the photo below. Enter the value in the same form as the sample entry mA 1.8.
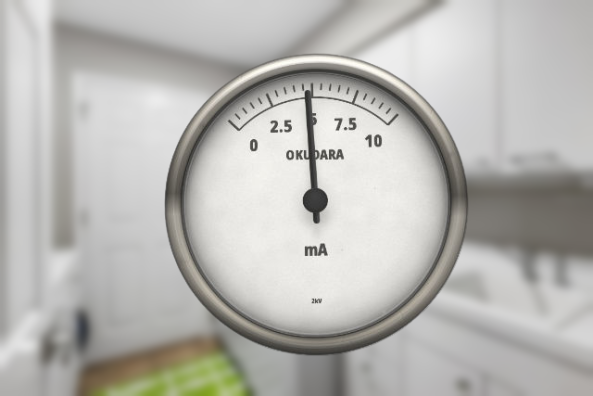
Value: mA 4.75
